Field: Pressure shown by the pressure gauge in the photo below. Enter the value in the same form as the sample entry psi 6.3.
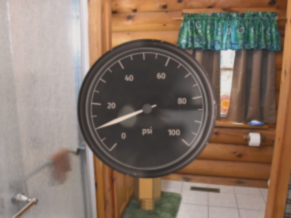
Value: psi 10
